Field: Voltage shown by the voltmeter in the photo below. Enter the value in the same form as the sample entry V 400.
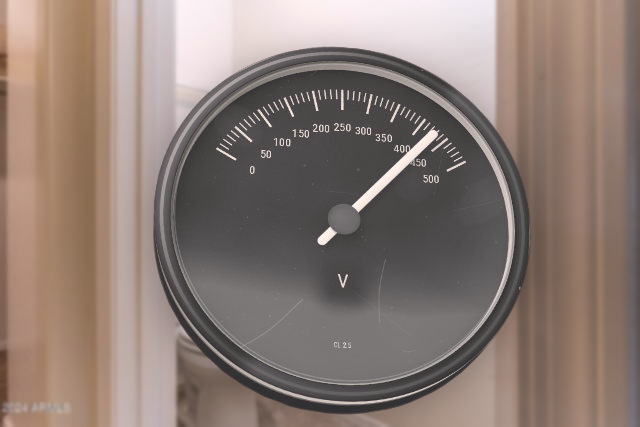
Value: V 430
